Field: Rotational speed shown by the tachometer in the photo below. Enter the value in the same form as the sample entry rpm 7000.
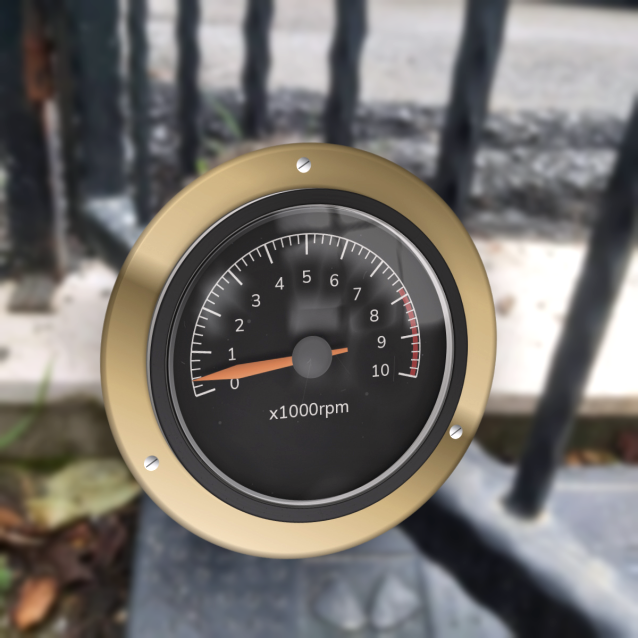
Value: rpm 400
